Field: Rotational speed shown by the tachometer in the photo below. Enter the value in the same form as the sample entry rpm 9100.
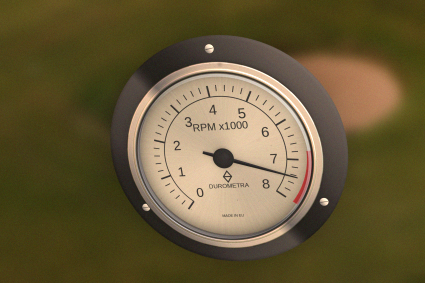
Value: rpm 7400
